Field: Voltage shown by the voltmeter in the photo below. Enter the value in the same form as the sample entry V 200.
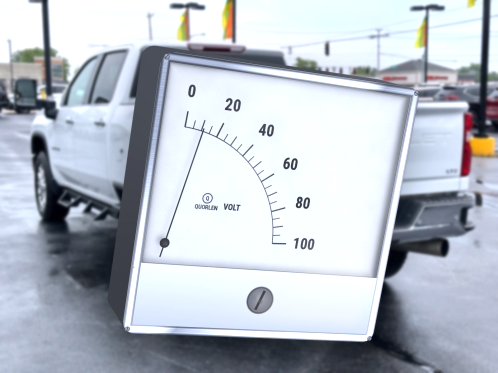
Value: V 10
